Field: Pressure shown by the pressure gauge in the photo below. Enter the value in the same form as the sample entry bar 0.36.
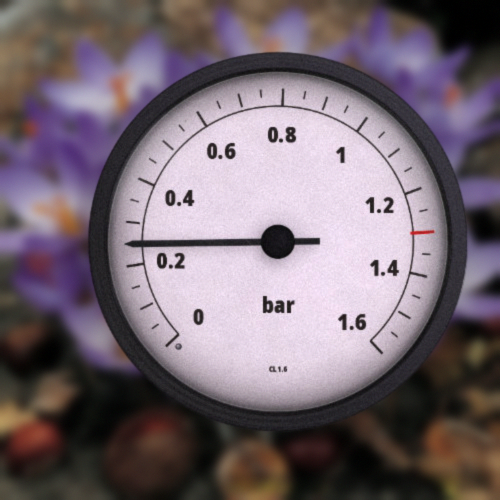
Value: bar 0.25
